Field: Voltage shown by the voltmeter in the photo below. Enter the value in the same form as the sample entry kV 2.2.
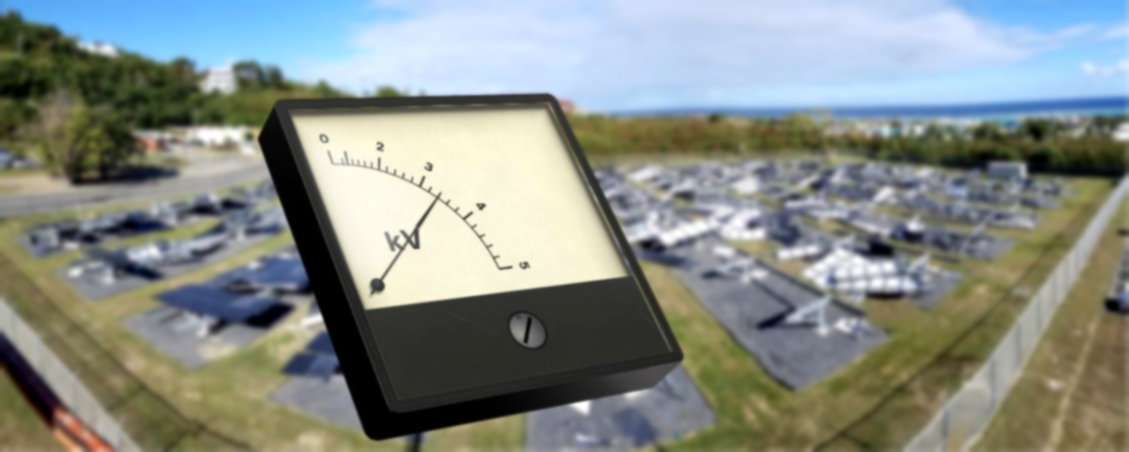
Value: kV 3.4
